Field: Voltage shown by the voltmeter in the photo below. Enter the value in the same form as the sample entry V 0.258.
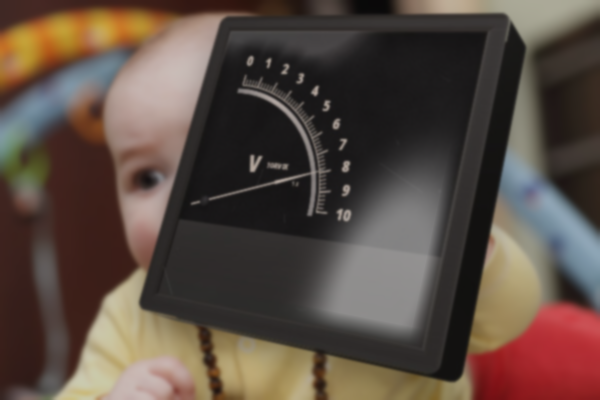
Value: V 8
